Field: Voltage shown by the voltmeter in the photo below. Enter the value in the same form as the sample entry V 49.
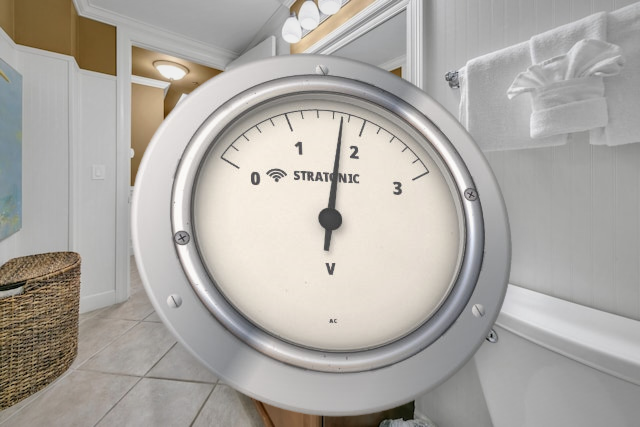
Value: V 1.7
